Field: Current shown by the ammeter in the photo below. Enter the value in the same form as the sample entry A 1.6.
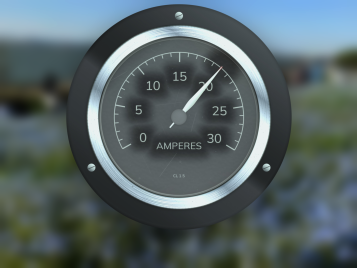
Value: A 20
